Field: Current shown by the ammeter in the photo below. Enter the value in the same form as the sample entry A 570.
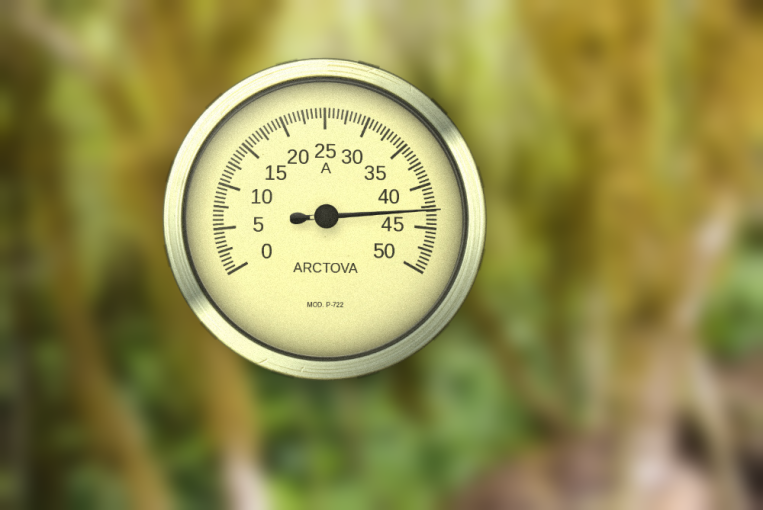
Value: A 43
